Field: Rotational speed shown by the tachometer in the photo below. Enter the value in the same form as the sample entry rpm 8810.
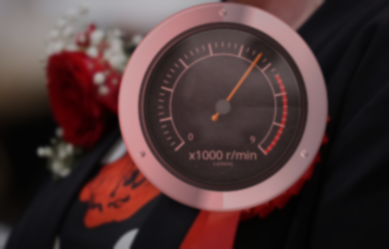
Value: rpm 5600
